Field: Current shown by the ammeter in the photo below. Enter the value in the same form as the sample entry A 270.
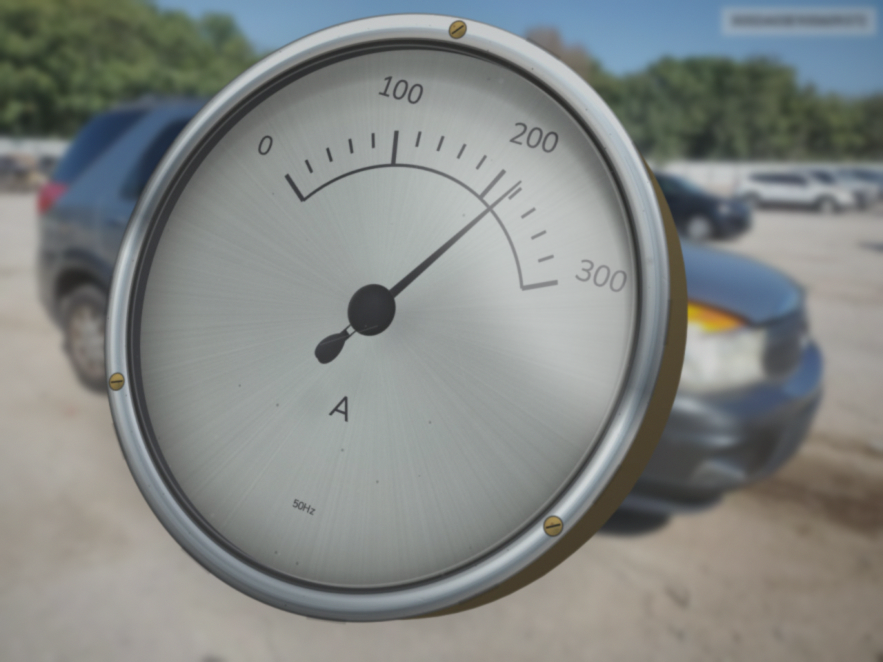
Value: A 220
